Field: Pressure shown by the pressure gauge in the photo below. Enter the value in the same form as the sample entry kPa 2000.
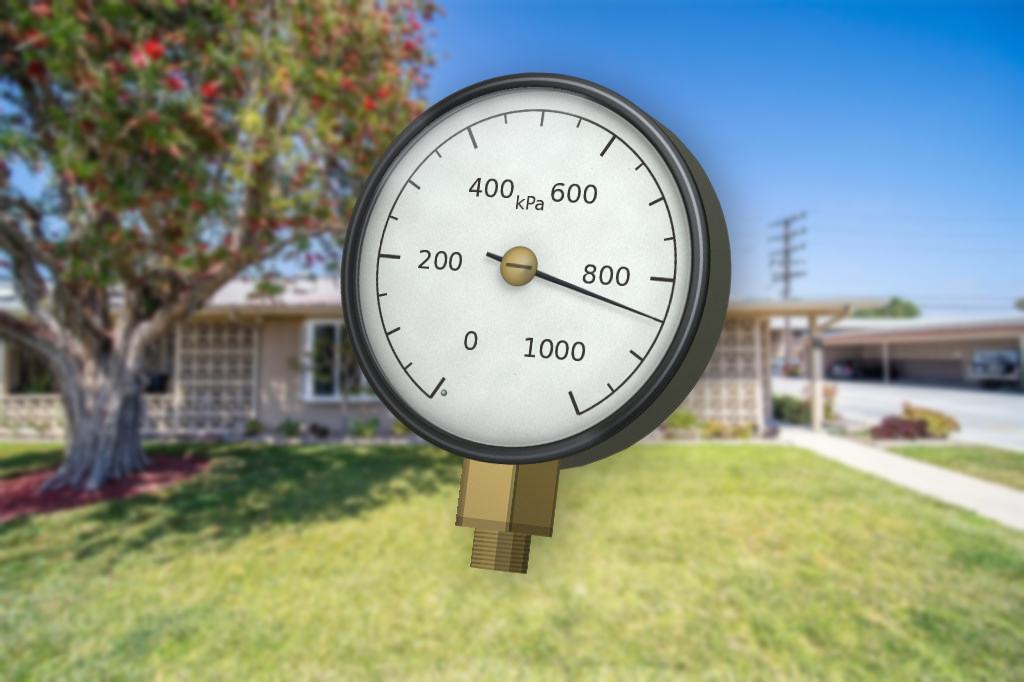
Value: kPa 850
